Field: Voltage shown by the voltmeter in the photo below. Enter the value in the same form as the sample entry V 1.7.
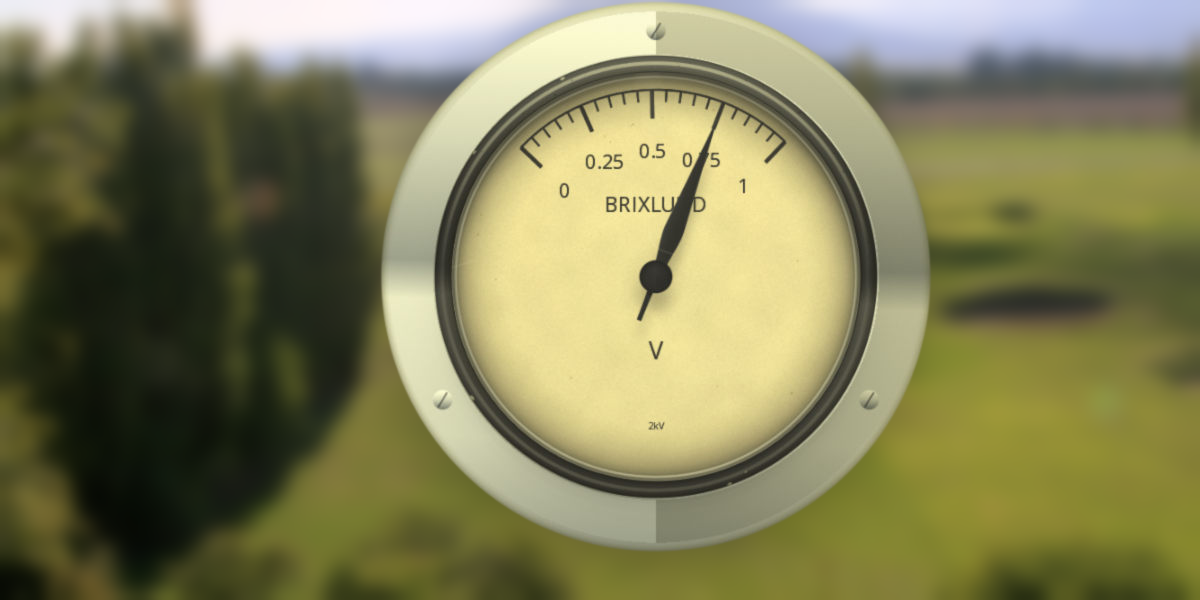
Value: V 0.75
